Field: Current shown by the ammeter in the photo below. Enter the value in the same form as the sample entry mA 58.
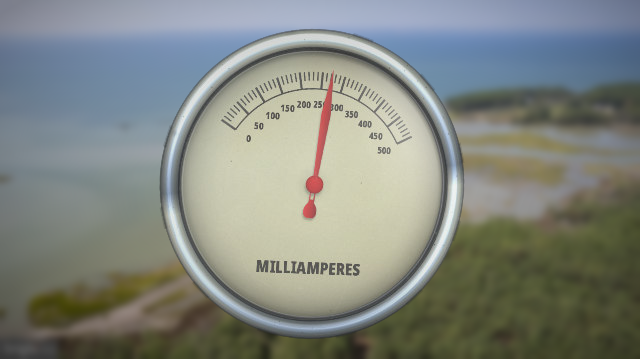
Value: mA 270
